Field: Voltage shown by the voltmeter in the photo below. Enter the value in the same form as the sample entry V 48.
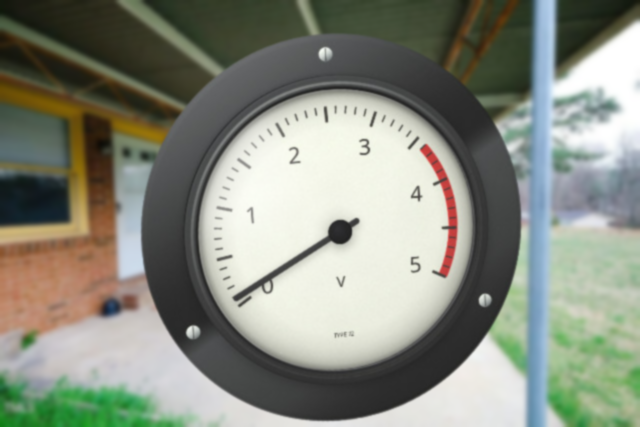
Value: V 0.1
